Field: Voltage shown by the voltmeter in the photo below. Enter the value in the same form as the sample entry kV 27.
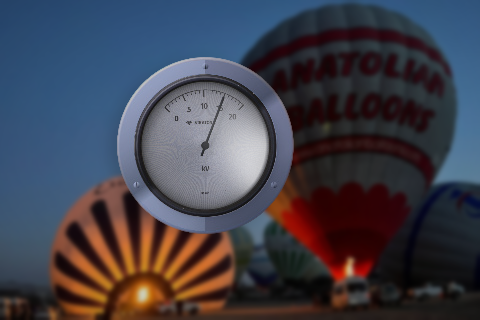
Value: kV 15
